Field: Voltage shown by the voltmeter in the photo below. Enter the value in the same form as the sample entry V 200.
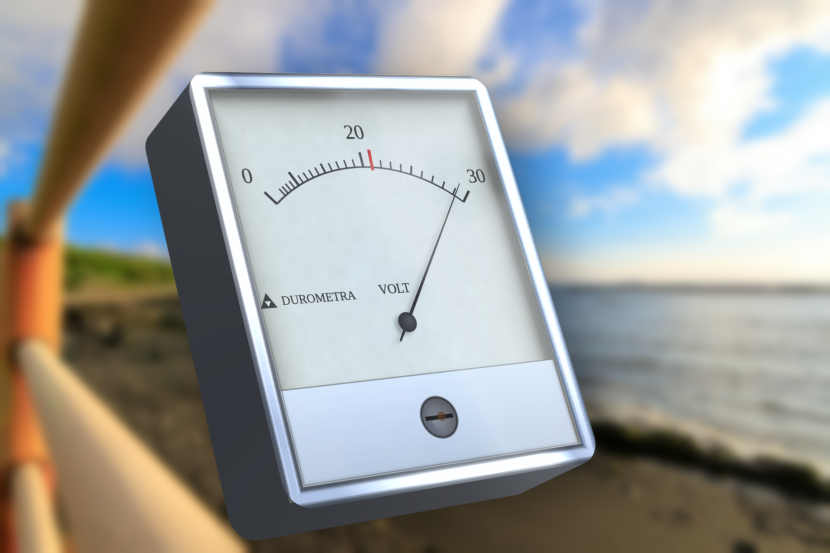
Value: V 29
